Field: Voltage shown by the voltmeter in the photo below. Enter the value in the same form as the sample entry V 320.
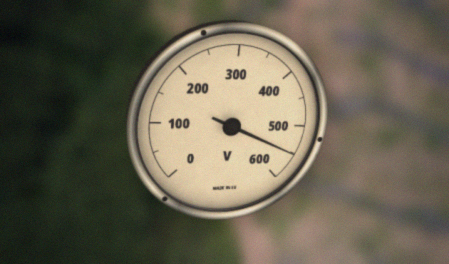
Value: V 550
